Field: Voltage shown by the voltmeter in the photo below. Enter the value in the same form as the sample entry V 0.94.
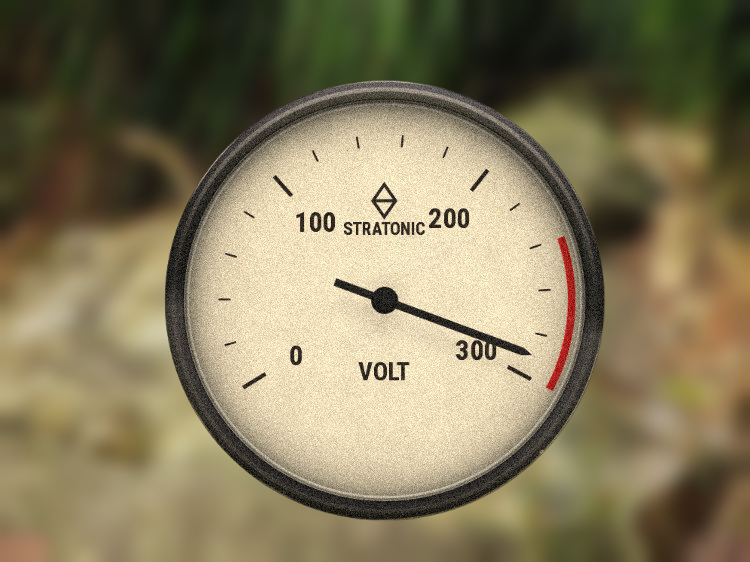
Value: V 290
